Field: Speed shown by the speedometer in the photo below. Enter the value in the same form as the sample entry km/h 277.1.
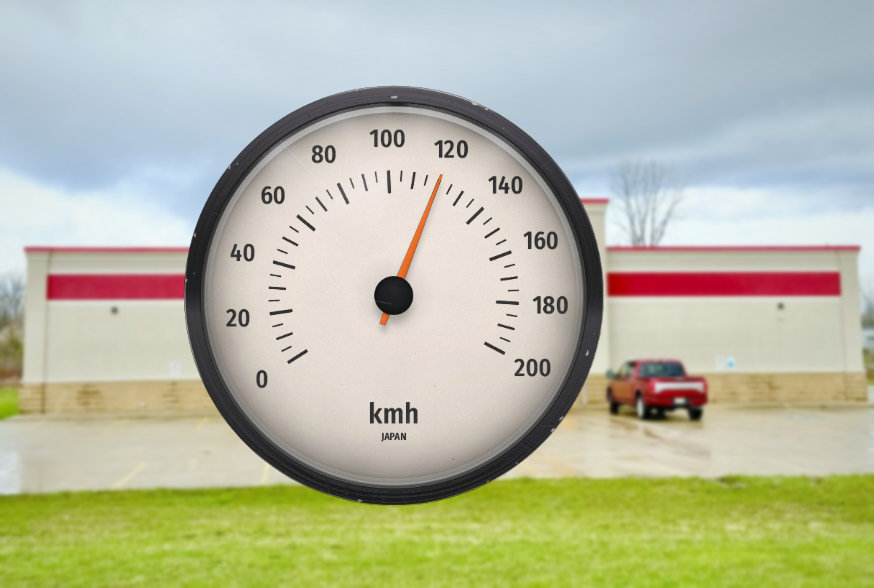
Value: km/h 120
